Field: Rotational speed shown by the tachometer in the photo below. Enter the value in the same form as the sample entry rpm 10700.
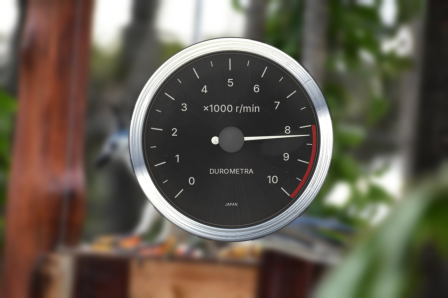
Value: rpm 8250
